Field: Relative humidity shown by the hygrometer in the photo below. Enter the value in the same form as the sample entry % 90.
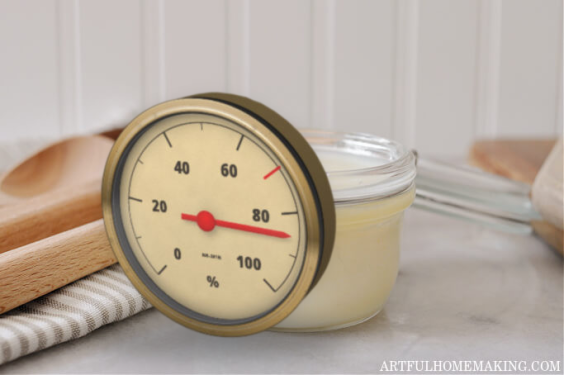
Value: % 85
